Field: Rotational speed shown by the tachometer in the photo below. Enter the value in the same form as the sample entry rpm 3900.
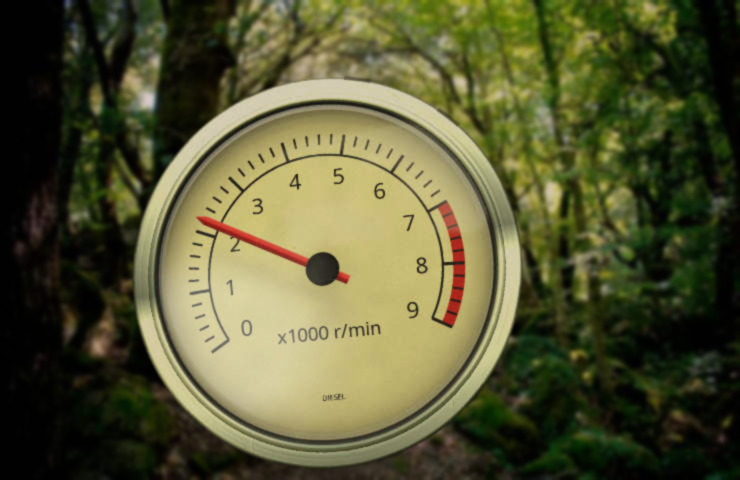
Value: rpm 2200
